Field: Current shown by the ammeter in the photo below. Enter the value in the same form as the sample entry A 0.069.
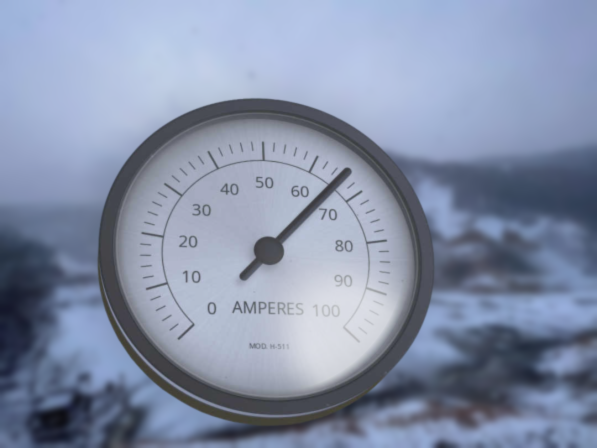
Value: A 66
